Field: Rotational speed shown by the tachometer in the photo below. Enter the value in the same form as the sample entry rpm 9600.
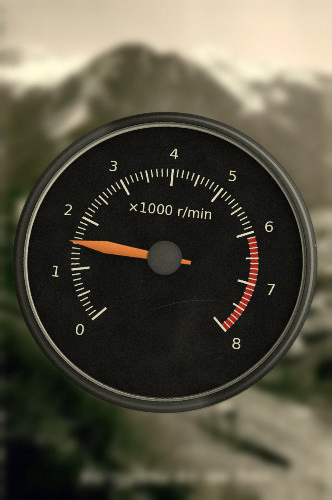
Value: rpm 1500
